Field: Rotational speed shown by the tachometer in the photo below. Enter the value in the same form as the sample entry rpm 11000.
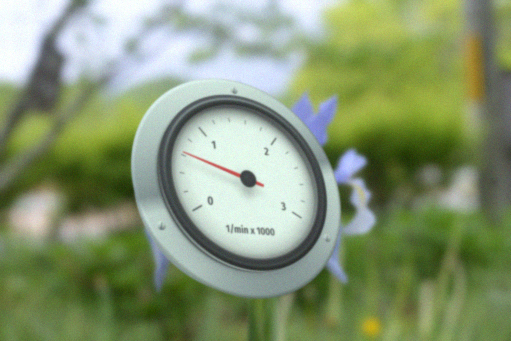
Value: rpm 600
